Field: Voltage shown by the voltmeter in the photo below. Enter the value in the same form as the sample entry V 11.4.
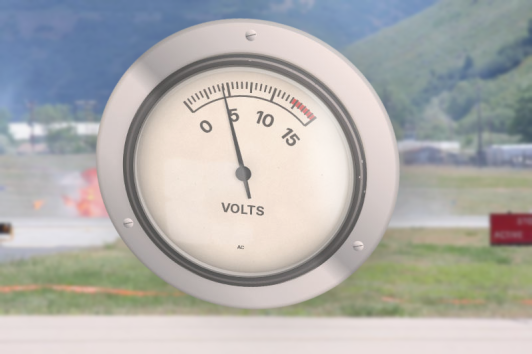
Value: V 4.5
